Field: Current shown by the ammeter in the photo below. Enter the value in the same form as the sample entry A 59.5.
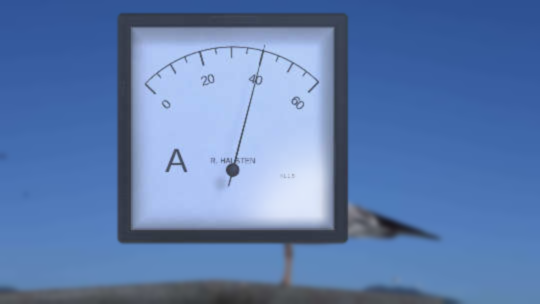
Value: A 40
